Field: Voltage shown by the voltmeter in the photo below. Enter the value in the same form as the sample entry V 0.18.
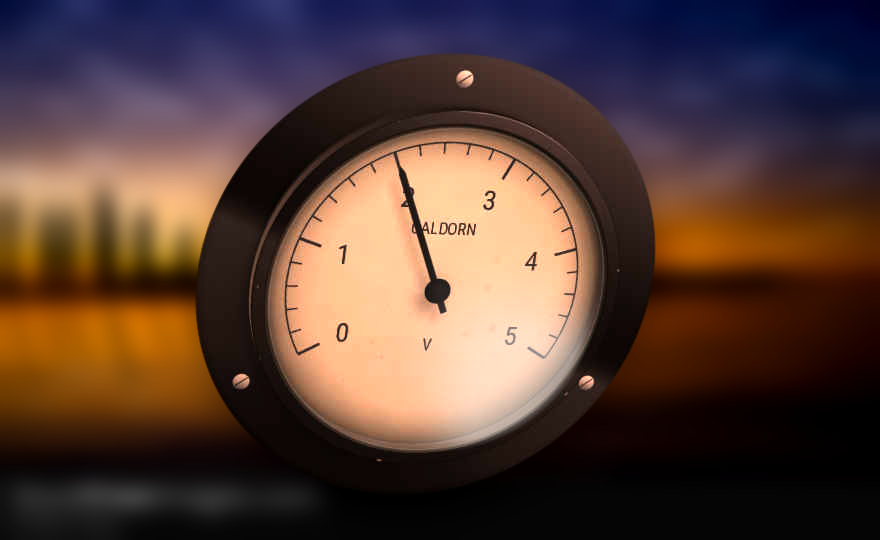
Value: V 2
